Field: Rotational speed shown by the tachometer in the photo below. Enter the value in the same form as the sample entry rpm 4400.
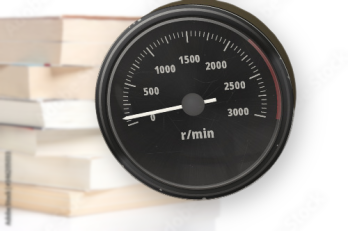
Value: rpm 100
